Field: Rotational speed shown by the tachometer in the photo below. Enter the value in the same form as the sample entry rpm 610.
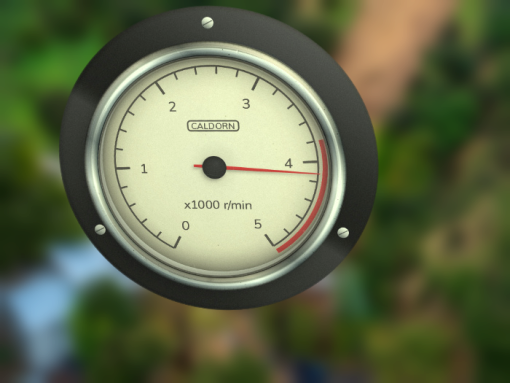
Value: rpm 4100
